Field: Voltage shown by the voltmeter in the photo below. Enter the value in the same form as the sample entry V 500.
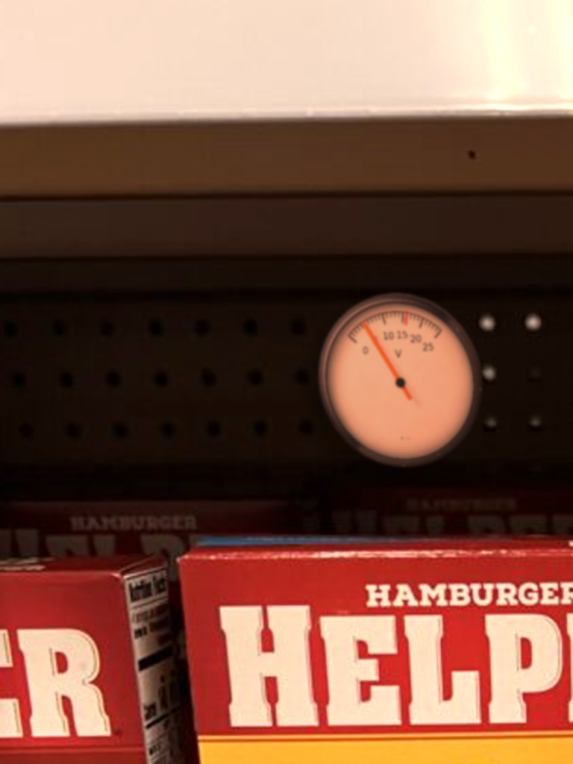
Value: V 5
